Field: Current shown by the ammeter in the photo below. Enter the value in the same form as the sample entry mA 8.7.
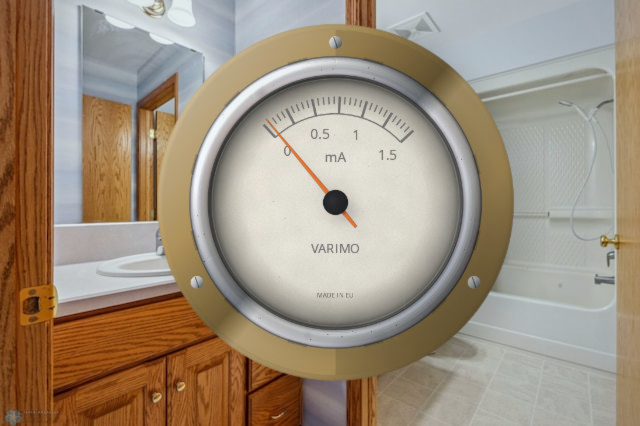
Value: mA 0.05
